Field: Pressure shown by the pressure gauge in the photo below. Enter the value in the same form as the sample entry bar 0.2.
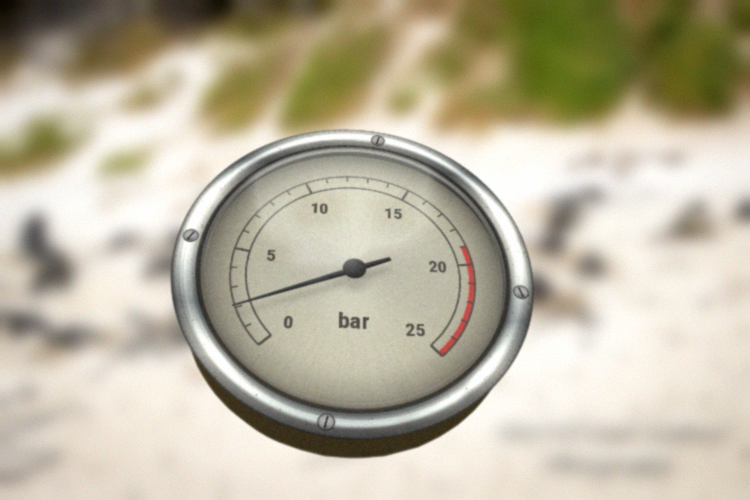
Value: bar 2
